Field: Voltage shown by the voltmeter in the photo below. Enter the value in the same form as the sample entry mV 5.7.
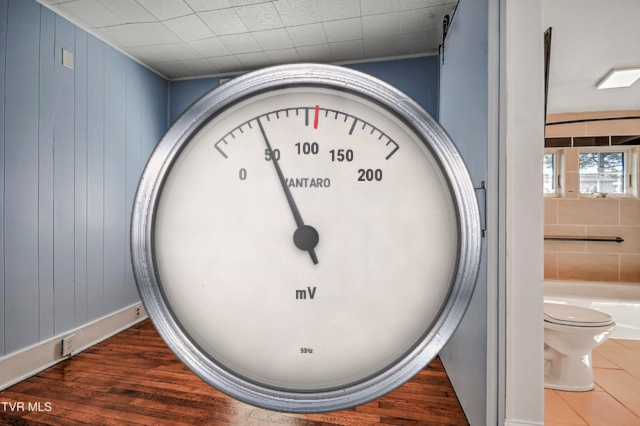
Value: mV 50
